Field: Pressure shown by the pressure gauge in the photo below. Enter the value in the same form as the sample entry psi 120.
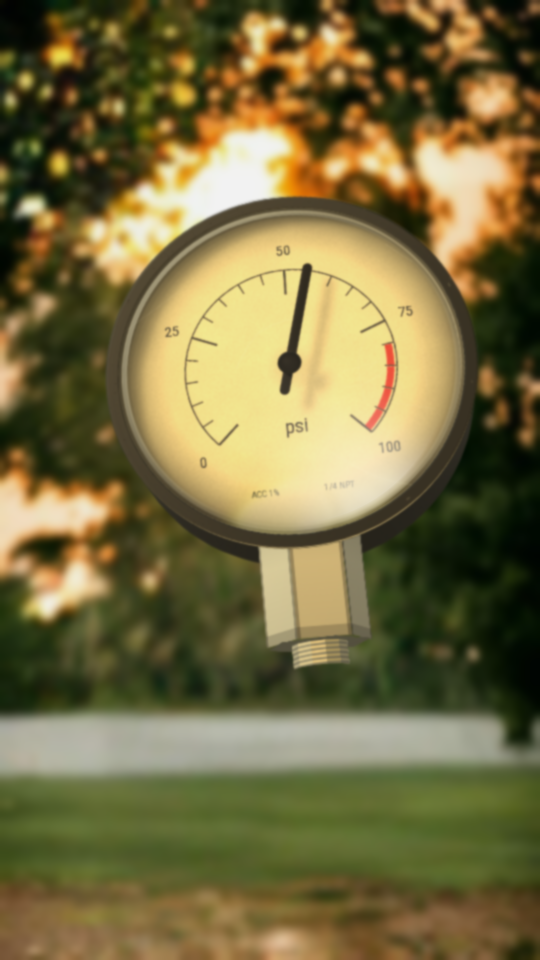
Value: psi 55
